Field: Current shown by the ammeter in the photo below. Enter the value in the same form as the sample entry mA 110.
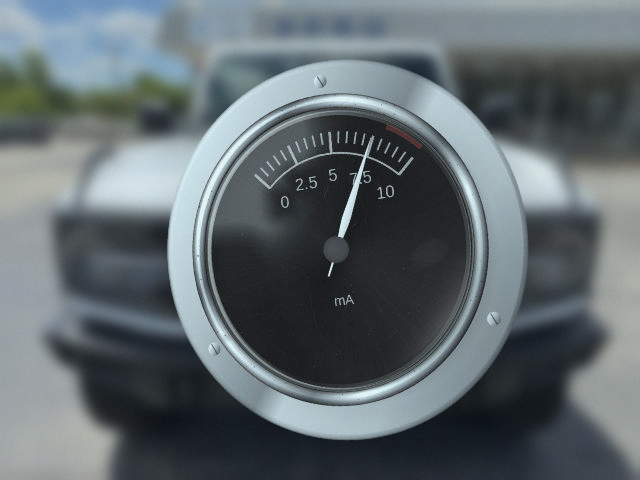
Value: mA 7.5
